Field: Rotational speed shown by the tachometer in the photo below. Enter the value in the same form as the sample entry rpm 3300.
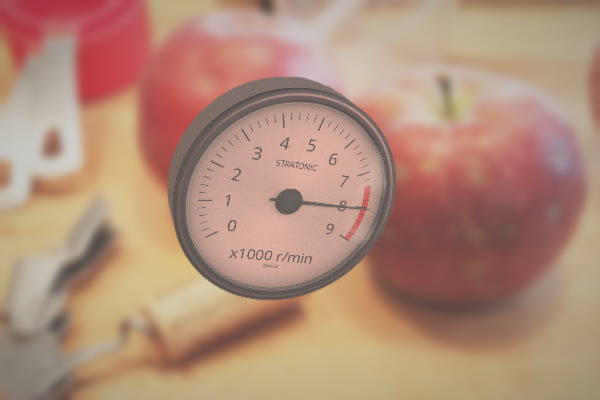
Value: rpm 8000
